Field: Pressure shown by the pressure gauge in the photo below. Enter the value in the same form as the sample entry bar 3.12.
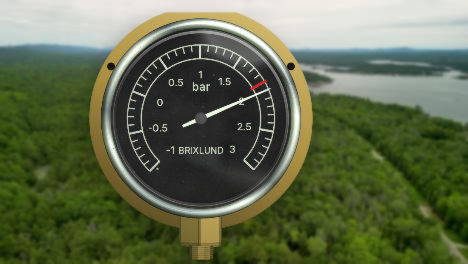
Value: bar 2
